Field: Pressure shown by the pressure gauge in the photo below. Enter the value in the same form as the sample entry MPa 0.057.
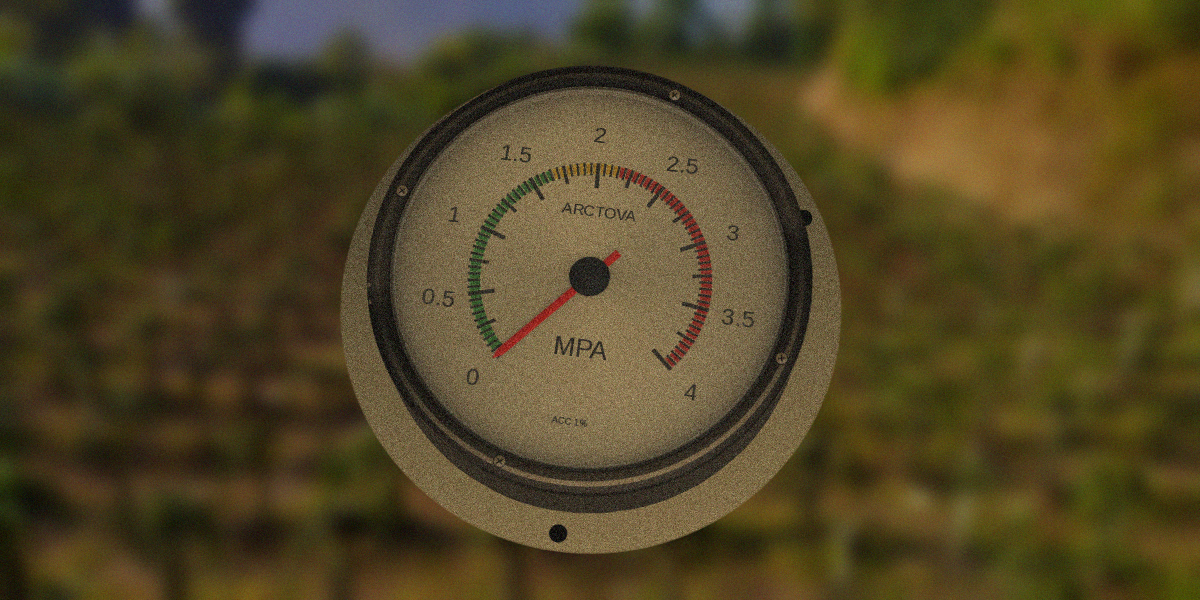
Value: MPa 0
